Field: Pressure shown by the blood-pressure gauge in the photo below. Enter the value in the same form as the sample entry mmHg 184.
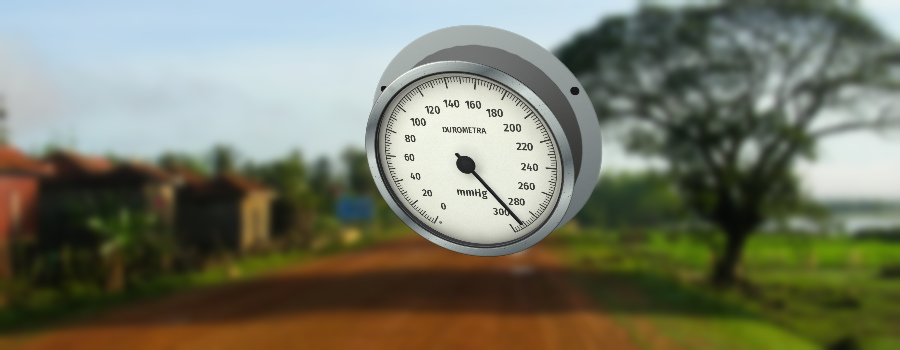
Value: mmHg 290
